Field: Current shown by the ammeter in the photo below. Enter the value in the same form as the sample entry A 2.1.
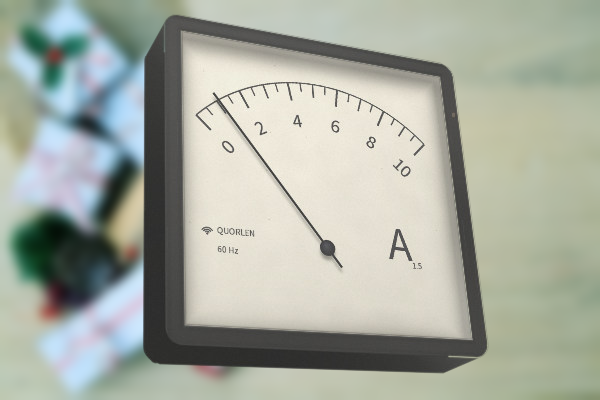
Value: A 1
